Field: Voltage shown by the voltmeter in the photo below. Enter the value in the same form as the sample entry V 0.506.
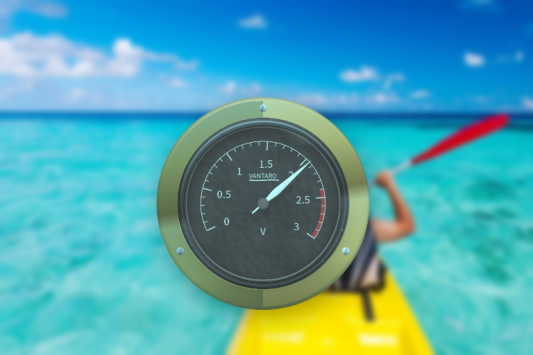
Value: V 2.05
